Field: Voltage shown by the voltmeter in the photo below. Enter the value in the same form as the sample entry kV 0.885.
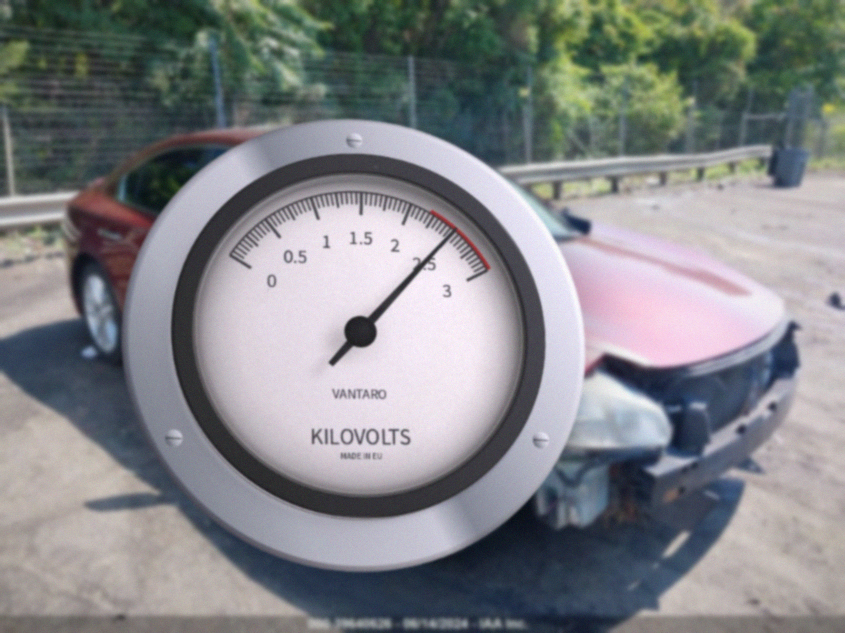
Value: kV 2.5
